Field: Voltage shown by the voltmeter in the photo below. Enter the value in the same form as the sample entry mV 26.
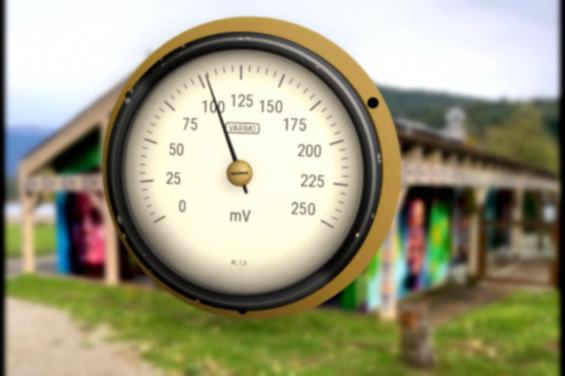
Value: mV 105
